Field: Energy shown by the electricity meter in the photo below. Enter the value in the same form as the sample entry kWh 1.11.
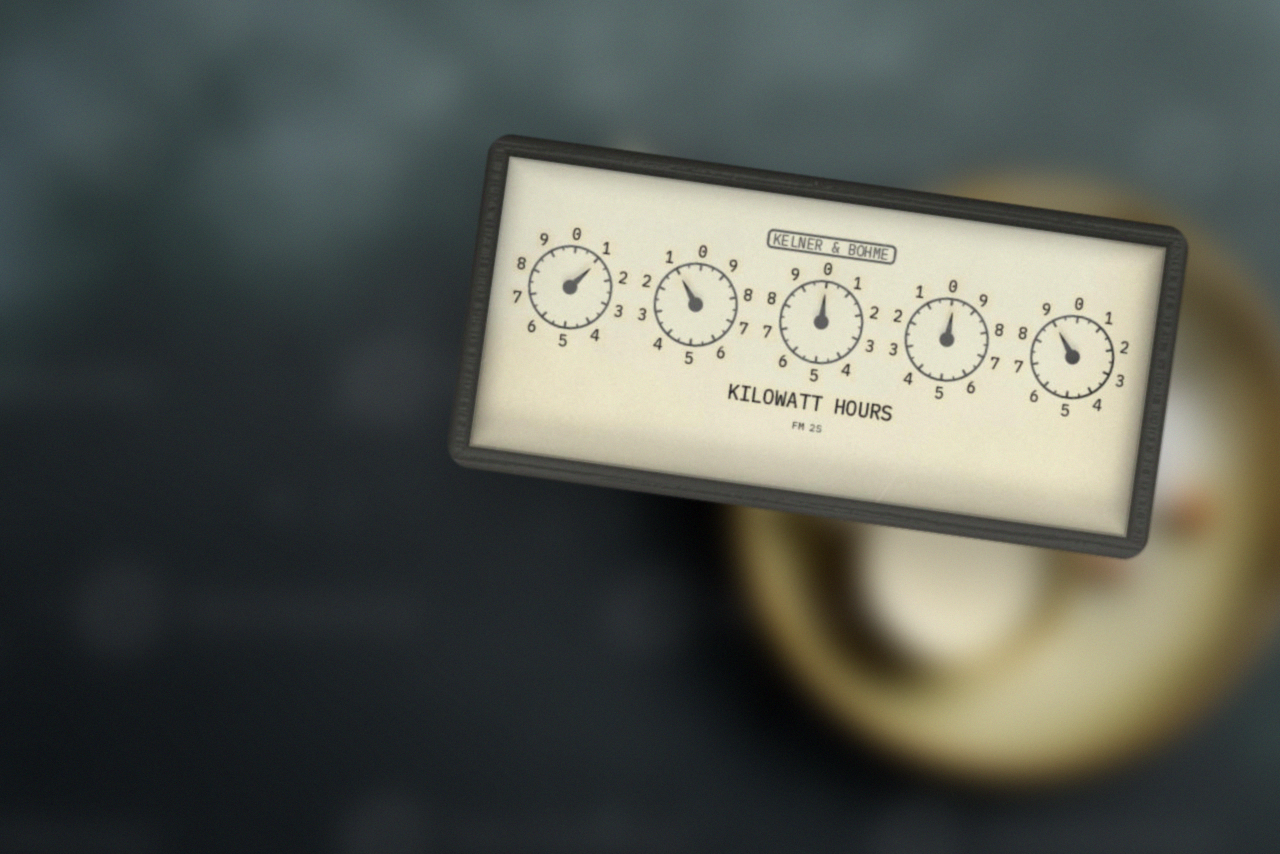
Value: kWh 10999
